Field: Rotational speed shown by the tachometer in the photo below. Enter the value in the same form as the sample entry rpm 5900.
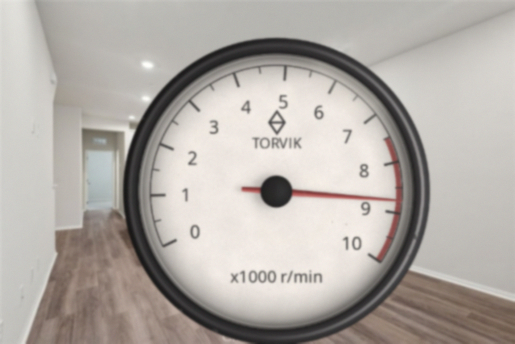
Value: rpm 8750
